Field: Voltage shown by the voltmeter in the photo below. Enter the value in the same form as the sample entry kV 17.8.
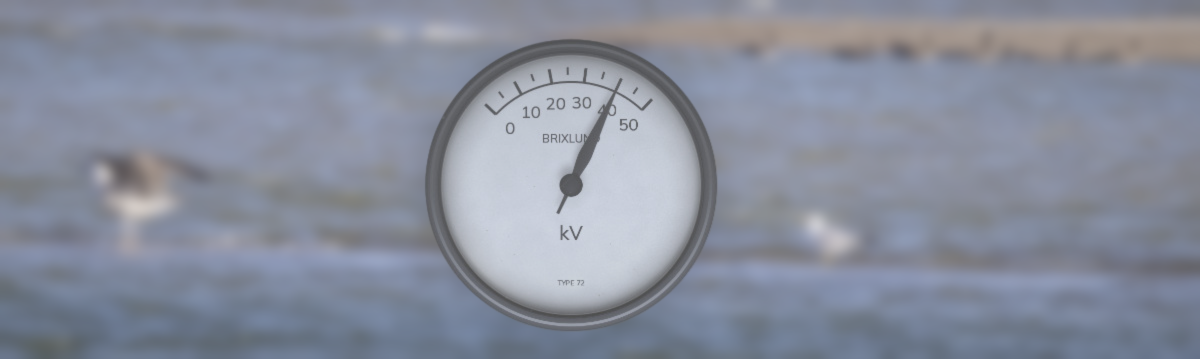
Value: kV 40
